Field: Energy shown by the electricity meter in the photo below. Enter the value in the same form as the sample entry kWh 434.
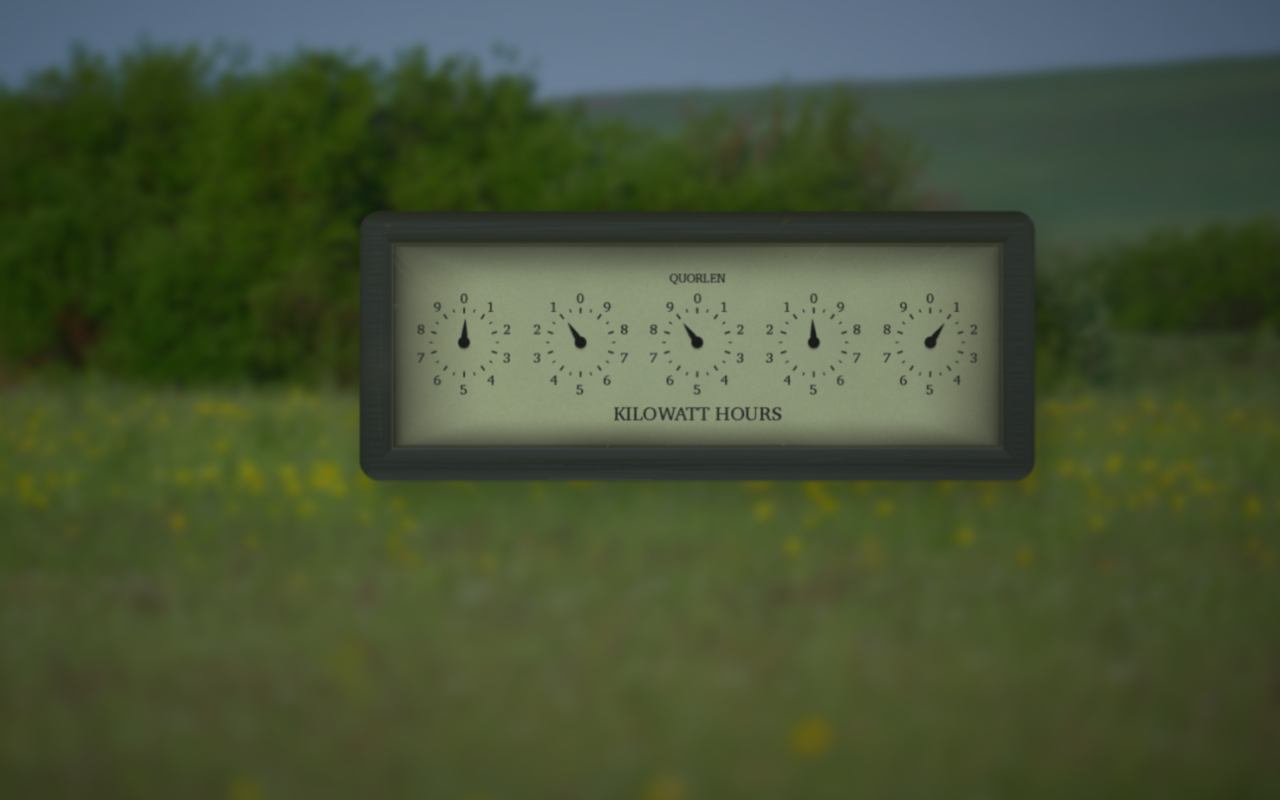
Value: kWh 901
